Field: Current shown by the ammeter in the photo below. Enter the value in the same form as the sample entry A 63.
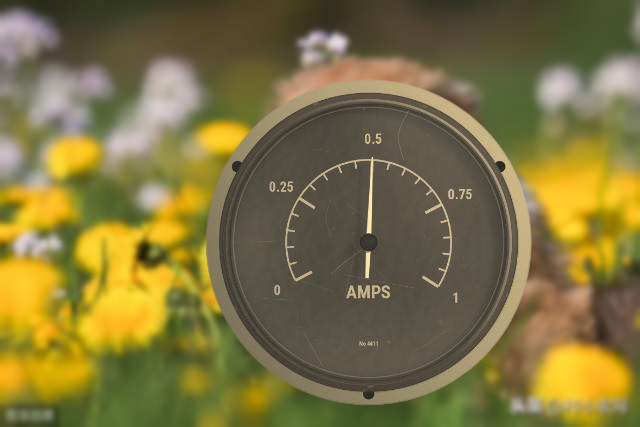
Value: A 0.5
